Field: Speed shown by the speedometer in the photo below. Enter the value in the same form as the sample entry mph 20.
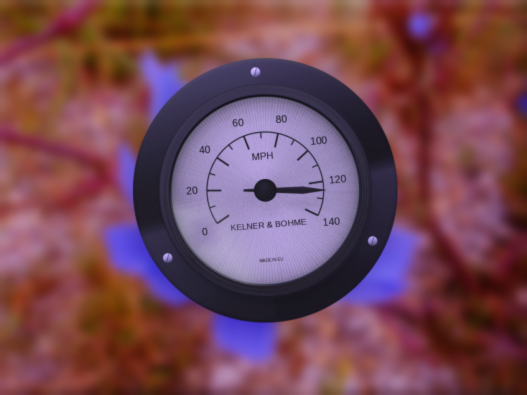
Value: mph 125
